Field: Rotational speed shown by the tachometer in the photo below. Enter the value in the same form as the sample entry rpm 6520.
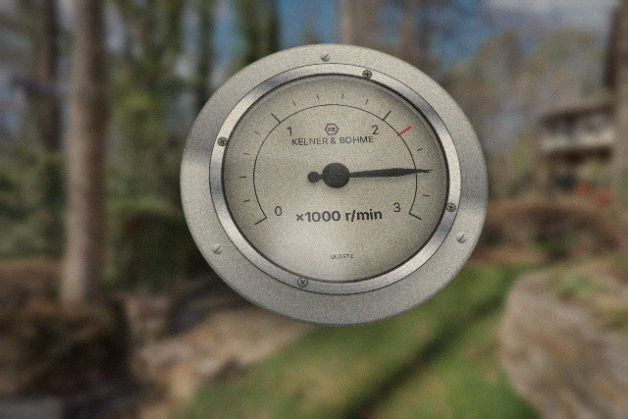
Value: rpm 2600
